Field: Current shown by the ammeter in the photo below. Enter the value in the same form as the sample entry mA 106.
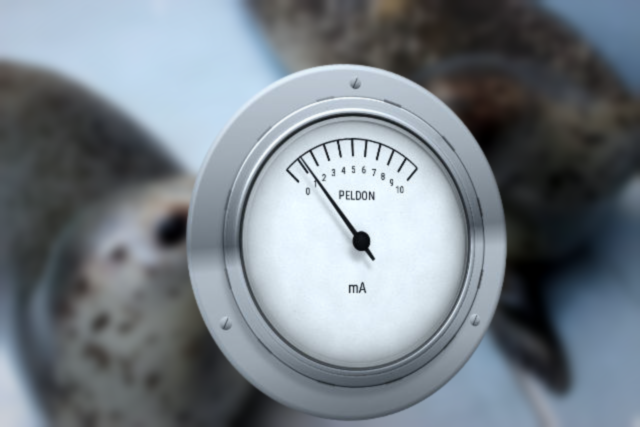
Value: mA 1
